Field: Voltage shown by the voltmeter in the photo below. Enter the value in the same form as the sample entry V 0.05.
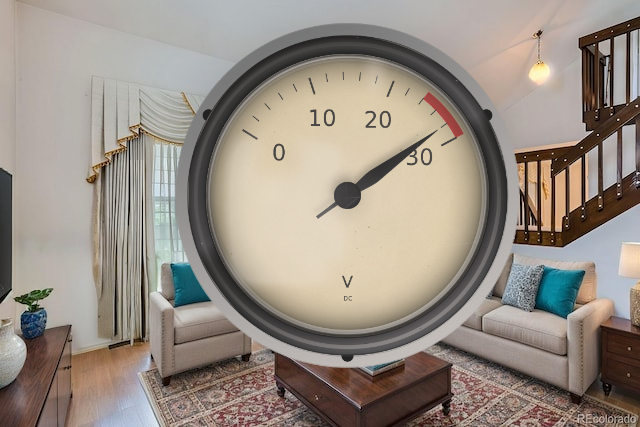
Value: V 28
